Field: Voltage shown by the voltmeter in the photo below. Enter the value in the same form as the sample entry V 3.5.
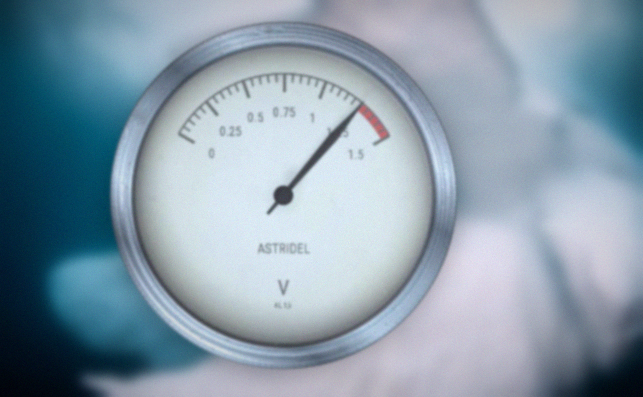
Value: V 1.25
